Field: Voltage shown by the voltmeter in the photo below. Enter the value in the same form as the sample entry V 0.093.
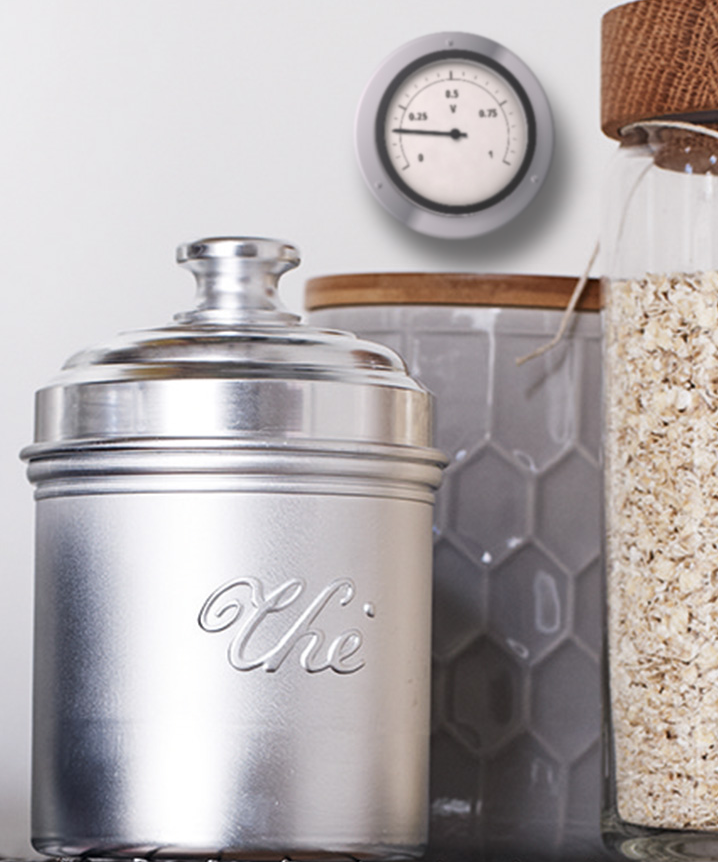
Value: V 0.15
